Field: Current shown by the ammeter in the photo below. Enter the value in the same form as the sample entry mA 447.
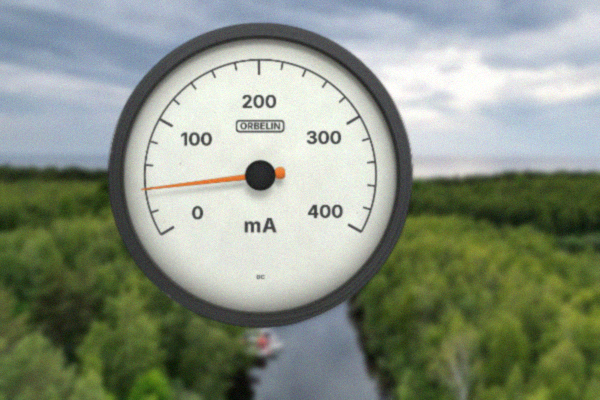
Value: mA 40
